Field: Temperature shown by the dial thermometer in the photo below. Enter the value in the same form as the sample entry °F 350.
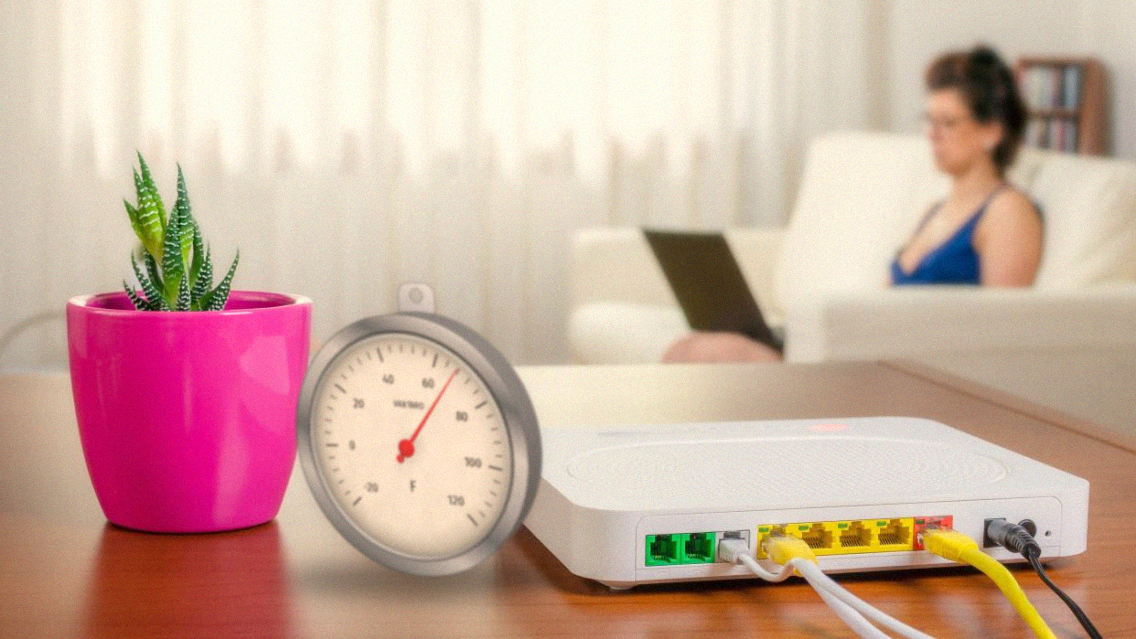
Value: °F 68
